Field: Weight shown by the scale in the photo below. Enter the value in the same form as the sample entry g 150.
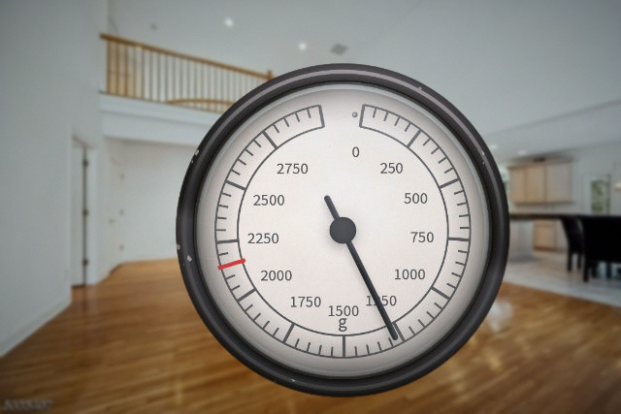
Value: g 1275
